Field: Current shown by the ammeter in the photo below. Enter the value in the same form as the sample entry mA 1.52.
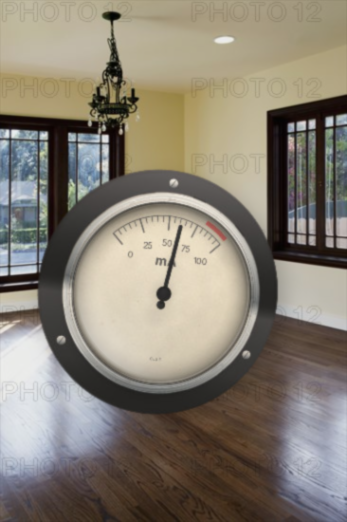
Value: mA 60
